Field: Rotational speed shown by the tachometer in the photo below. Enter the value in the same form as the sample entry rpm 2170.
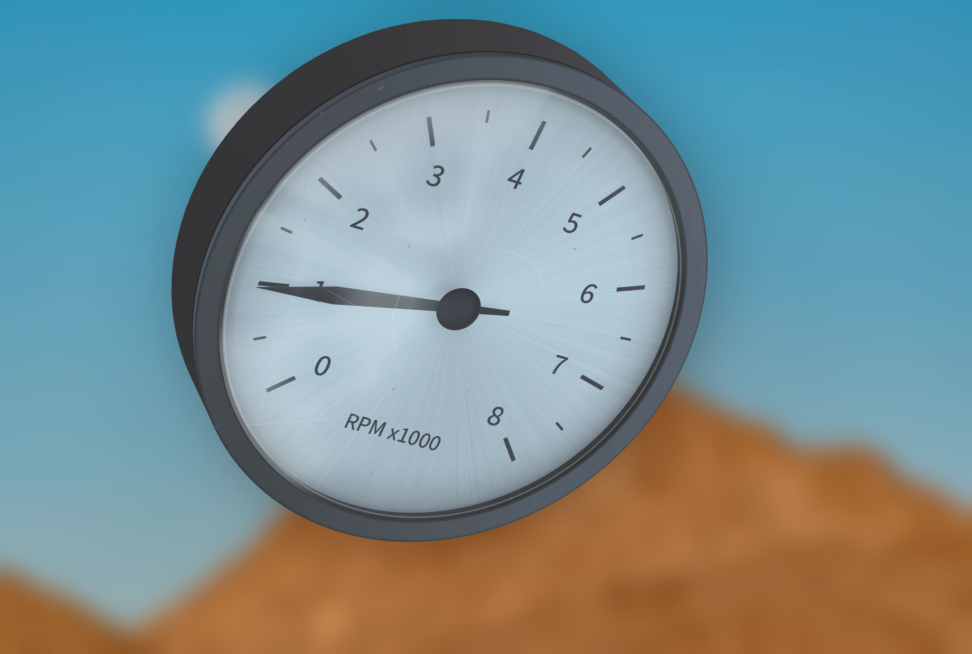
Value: rpm 1000
